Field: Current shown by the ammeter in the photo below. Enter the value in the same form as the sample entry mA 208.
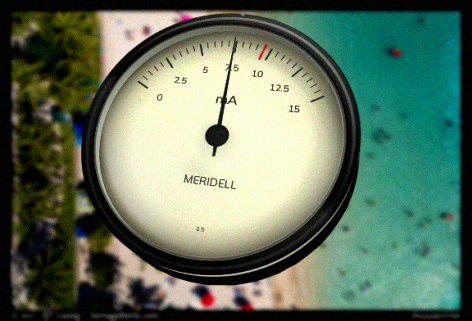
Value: mA 7.5
